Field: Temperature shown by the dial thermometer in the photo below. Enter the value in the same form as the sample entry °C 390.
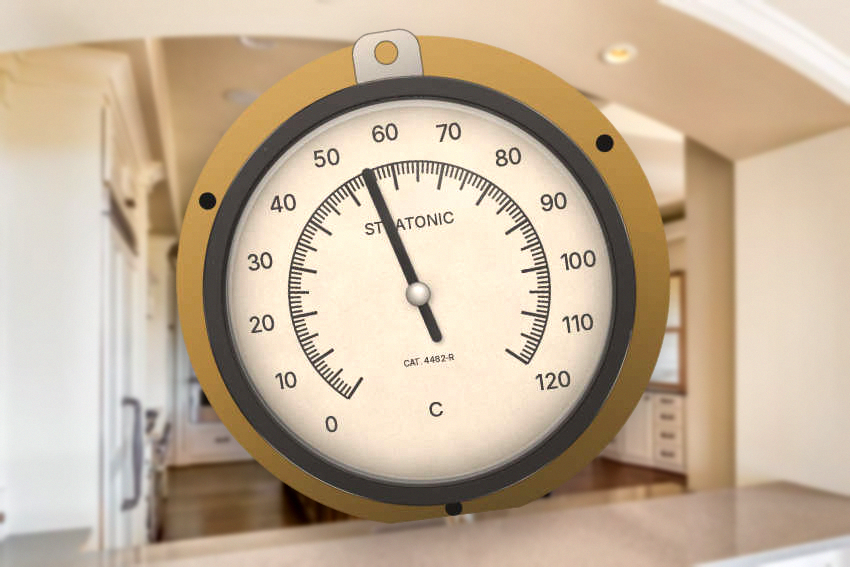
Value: °C 55
